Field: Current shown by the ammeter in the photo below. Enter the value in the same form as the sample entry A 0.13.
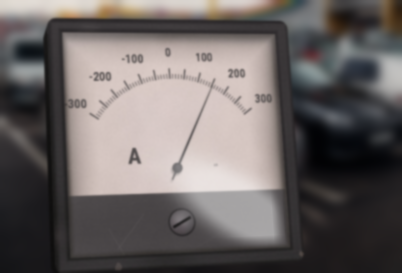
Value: A 150
